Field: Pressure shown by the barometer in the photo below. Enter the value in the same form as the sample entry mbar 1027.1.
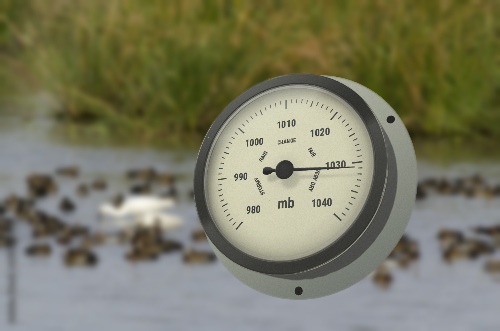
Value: mbar 1031
